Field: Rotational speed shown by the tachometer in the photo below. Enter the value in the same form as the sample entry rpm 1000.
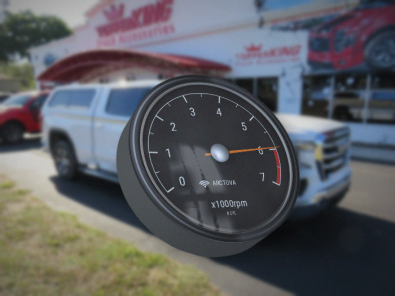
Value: rpm 6000
